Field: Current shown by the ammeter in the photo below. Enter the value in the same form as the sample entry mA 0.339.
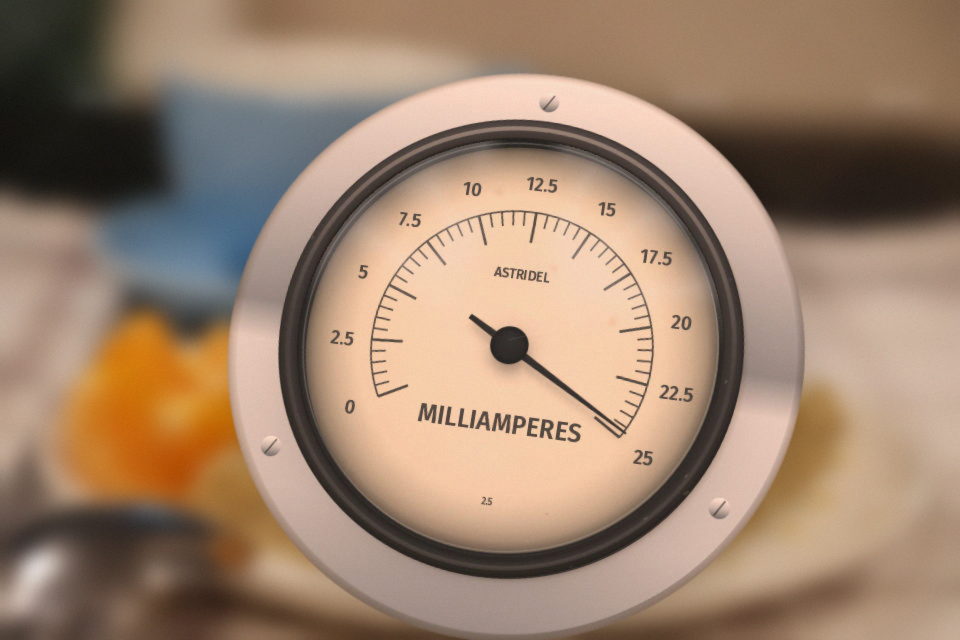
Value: mA 24.75
